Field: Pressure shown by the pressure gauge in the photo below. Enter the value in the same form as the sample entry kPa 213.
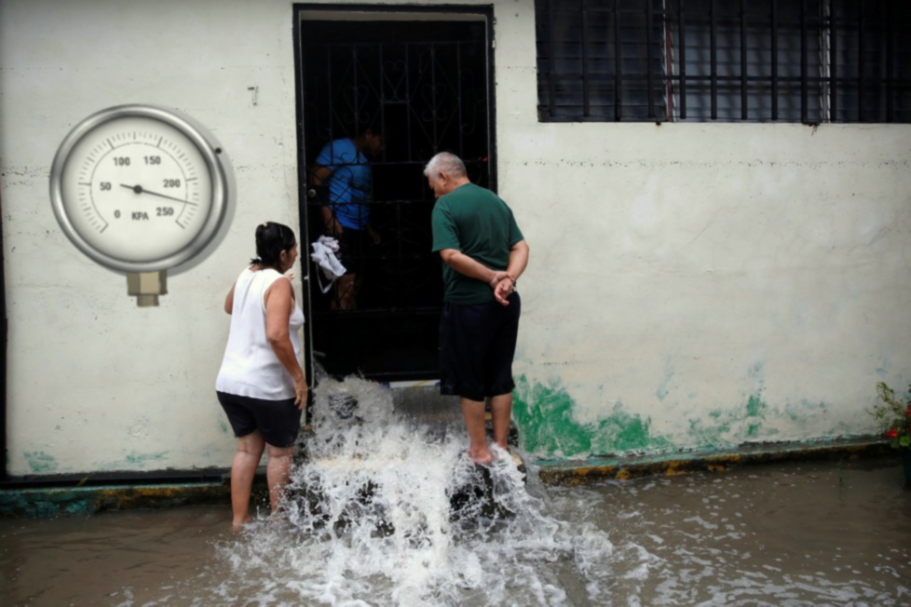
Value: kPa 225
